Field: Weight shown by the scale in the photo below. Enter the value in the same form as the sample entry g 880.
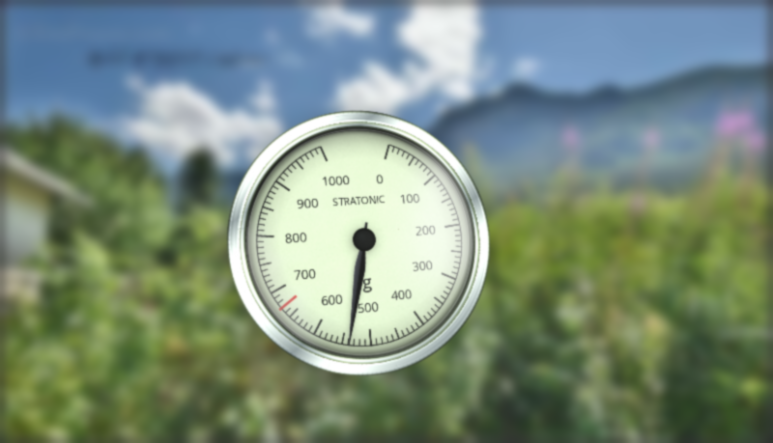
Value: g 540
